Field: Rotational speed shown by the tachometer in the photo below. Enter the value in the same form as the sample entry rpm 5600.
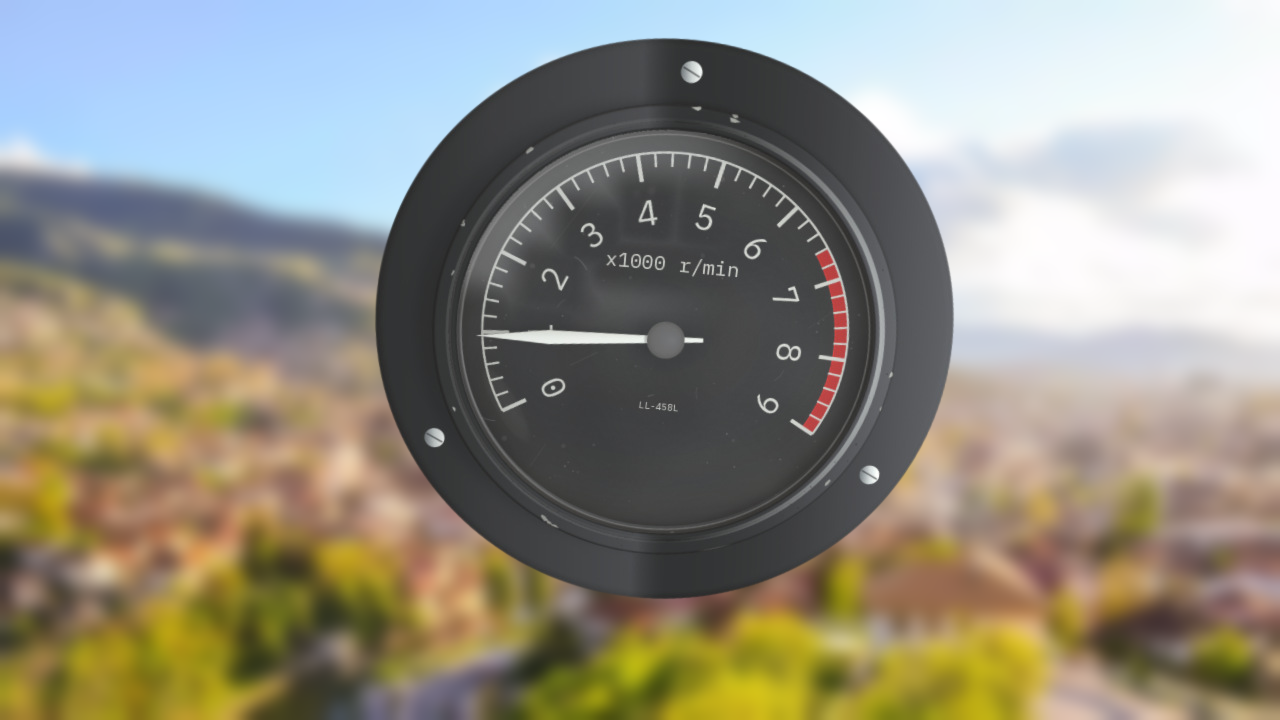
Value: rpm 1000
